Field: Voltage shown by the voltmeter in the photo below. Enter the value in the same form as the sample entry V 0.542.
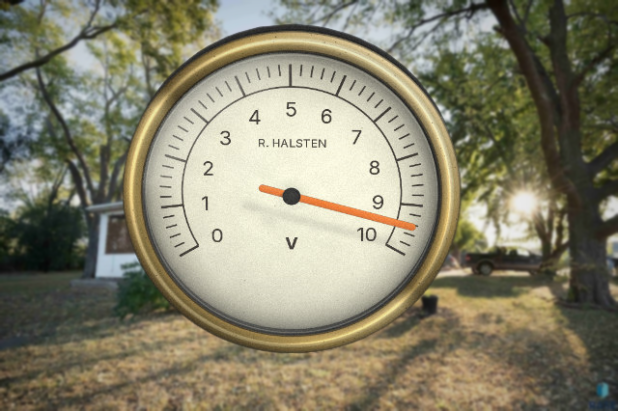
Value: V 9.4
